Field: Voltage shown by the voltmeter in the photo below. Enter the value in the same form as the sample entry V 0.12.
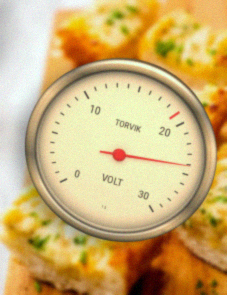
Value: V 24
